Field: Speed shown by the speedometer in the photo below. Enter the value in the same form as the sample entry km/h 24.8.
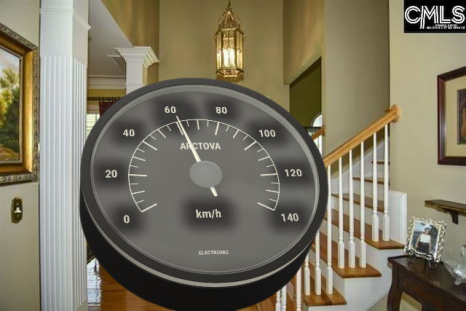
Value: km/h 60
